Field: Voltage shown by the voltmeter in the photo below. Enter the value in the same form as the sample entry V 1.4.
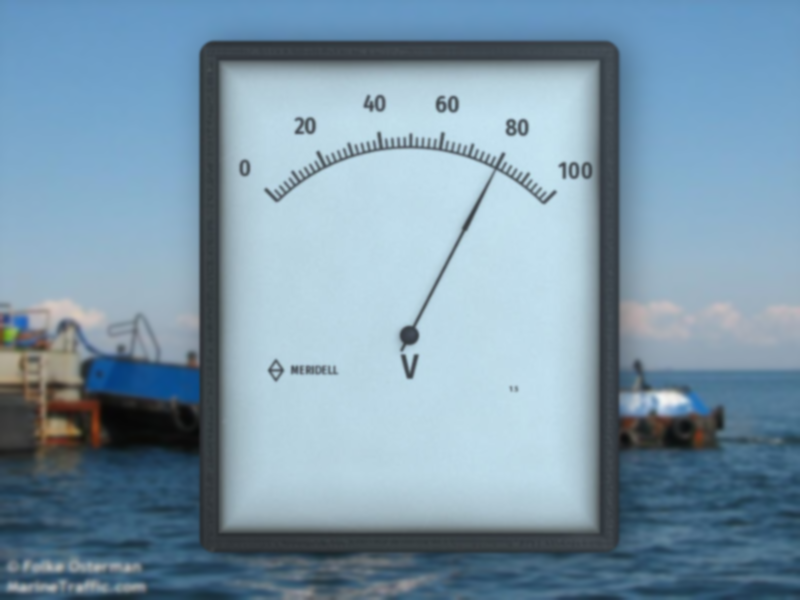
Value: V 80
